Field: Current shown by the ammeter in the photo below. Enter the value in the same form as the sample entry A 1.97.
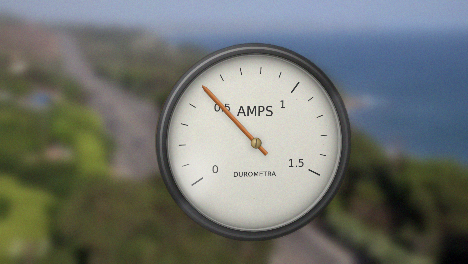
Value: A 0.5
